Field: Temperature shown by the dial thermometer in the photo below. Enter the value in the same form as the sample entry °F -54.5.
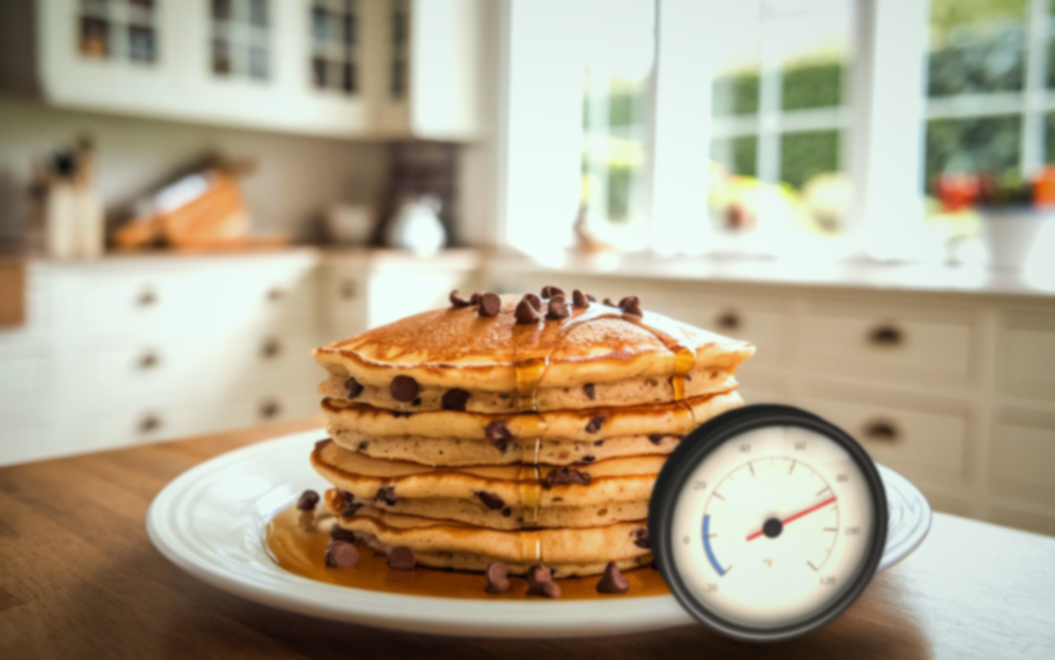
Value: °F 85
